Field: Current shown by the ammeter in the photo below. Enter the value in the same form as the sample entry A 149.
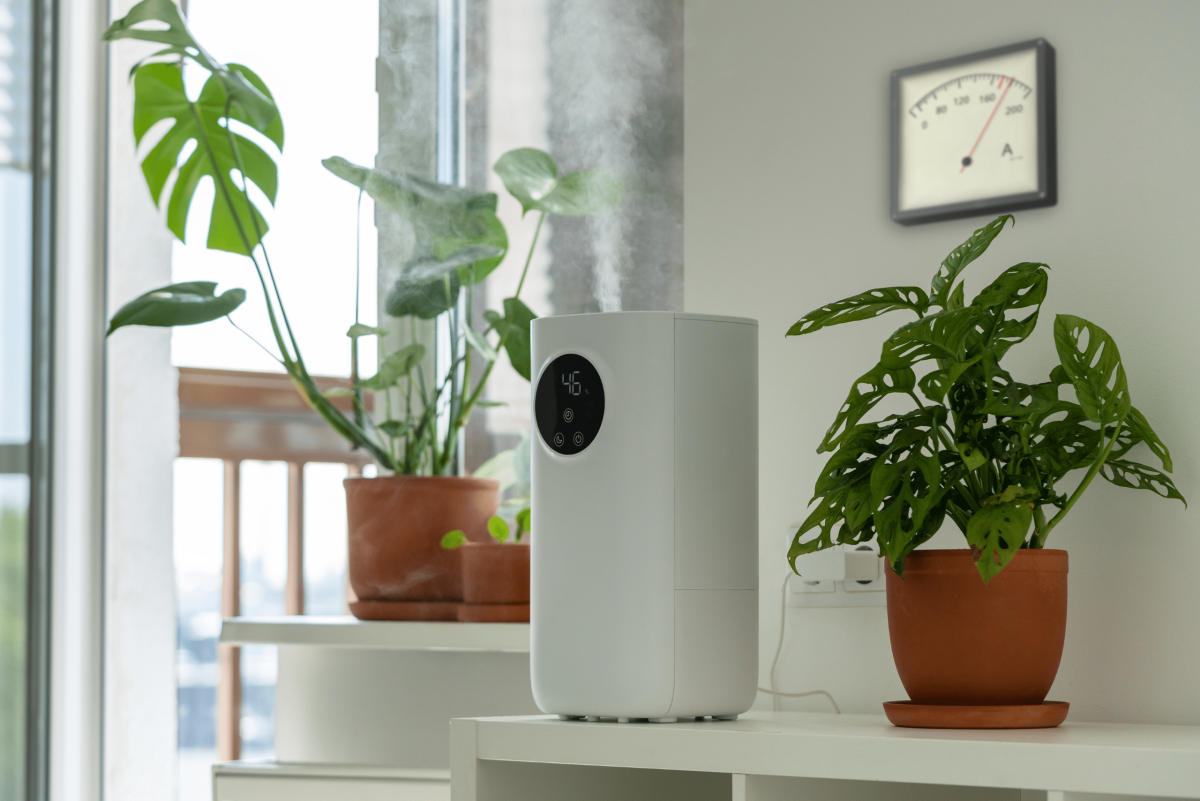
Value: A 180
